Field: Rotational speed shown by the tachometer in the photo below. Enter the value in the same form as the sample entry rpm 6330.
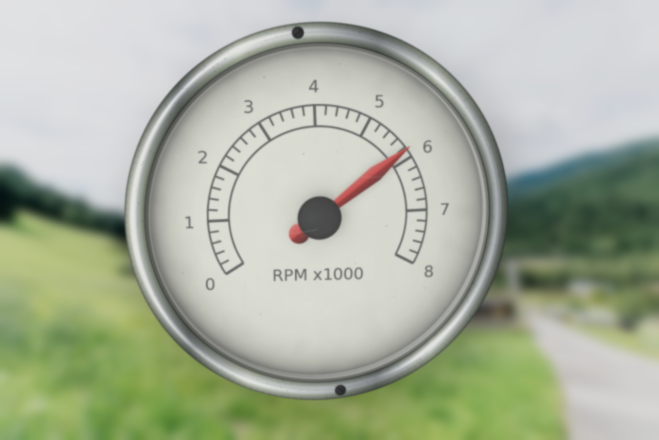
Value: rpm 5800
